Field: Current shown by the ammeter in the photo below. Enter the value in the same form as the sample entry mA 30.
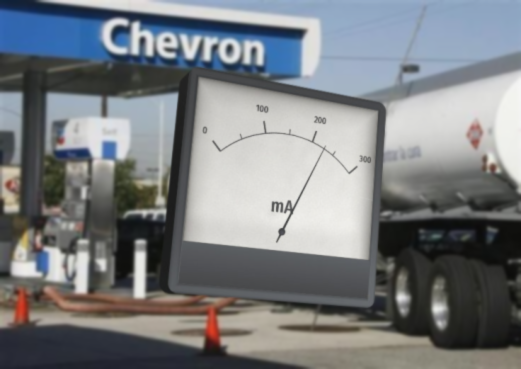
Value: mA 225
